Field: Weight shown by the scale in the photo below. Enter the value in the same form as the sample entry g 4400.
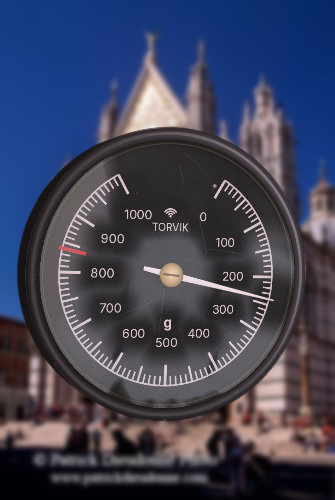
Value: g 240
